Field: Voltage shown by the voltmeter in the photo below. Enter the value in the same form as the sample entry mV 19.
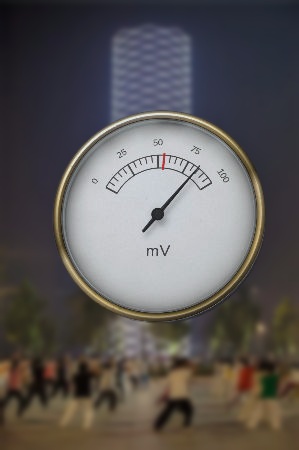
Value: mV 85
